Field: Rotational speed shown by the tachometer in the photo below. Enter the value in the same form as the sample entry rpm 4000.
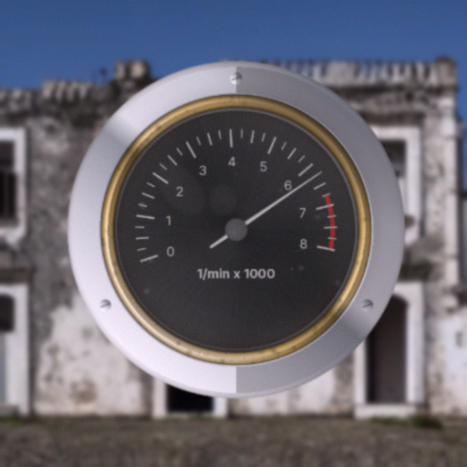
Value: rpm 6250
